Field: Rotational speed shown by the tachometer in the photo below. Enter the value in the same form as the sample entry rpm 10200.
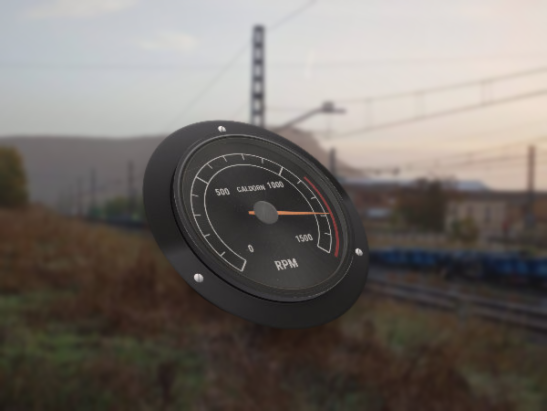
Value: rpm 1300
